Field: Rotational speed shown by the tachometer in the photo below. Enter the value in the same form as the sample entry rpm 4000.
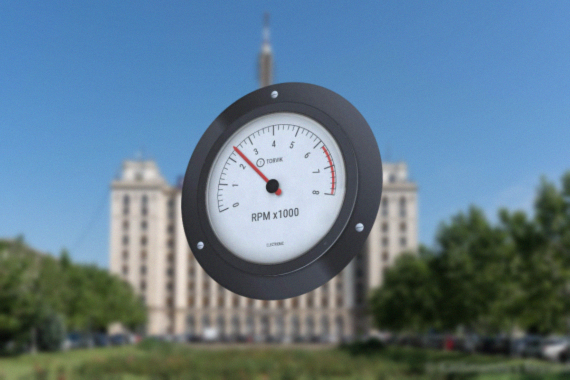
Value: rpm 2400
